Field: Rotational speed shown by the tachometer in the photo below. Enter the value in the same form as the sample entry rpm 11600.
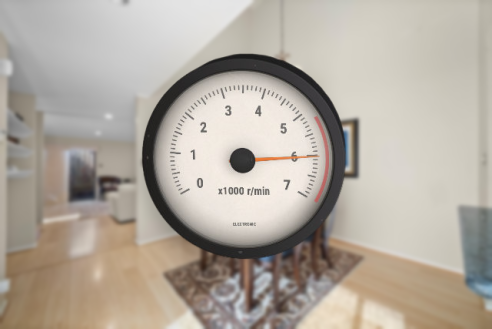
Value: rpm 6000
